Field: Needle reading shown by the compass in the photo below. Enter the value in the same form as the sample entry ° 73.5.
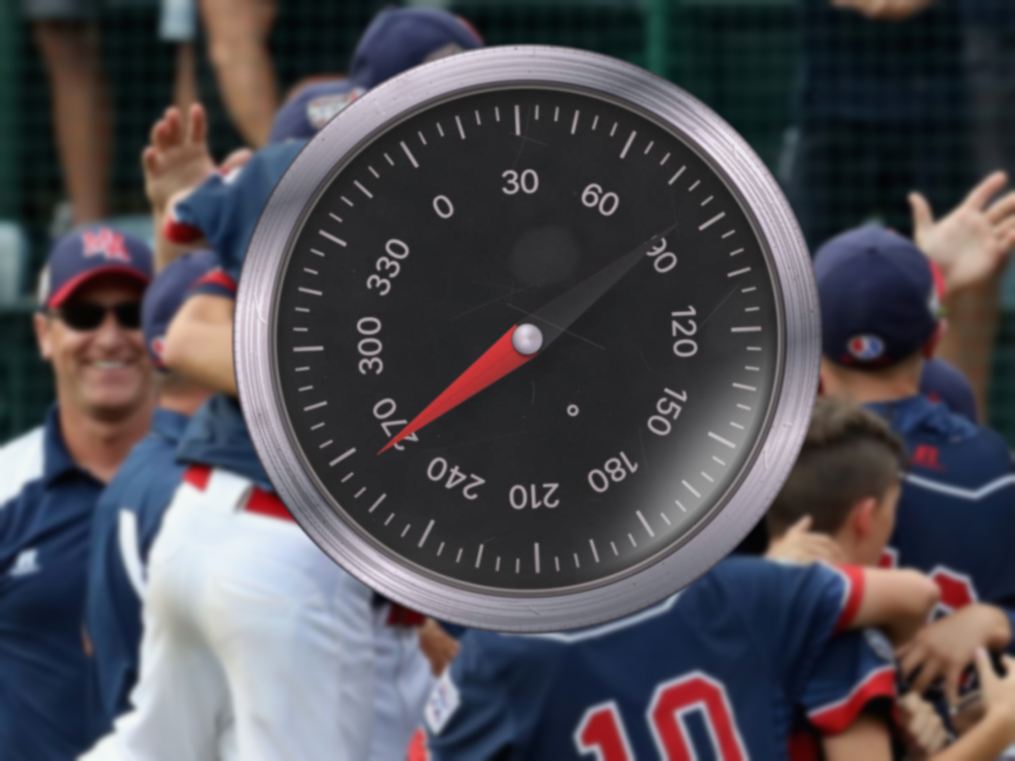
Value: ° 265
